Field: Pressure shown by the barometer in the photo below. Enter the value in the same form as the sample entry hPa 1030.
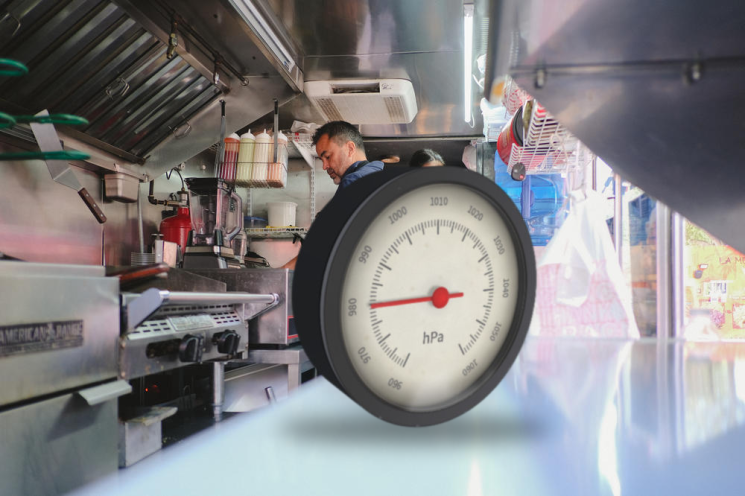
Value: hPa 980
